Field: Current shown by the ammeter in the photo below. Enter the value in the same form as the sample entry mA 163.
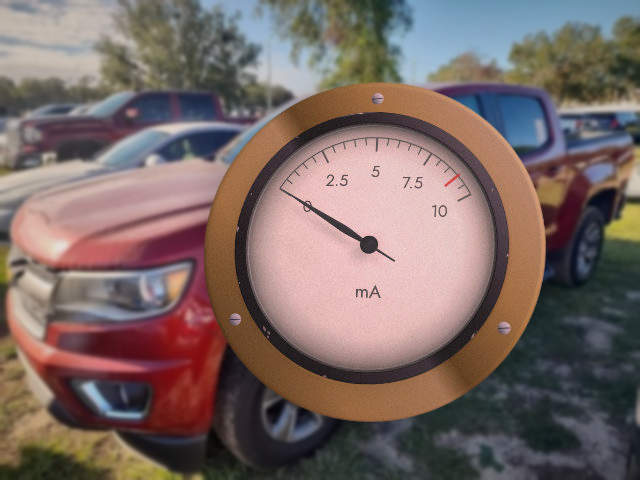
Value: mA 0
